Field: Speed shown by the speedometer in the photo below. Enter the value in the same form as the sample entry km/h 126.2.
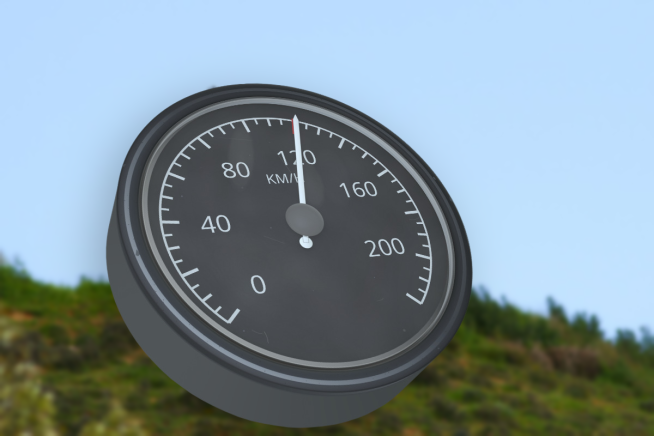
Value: km/h 120
